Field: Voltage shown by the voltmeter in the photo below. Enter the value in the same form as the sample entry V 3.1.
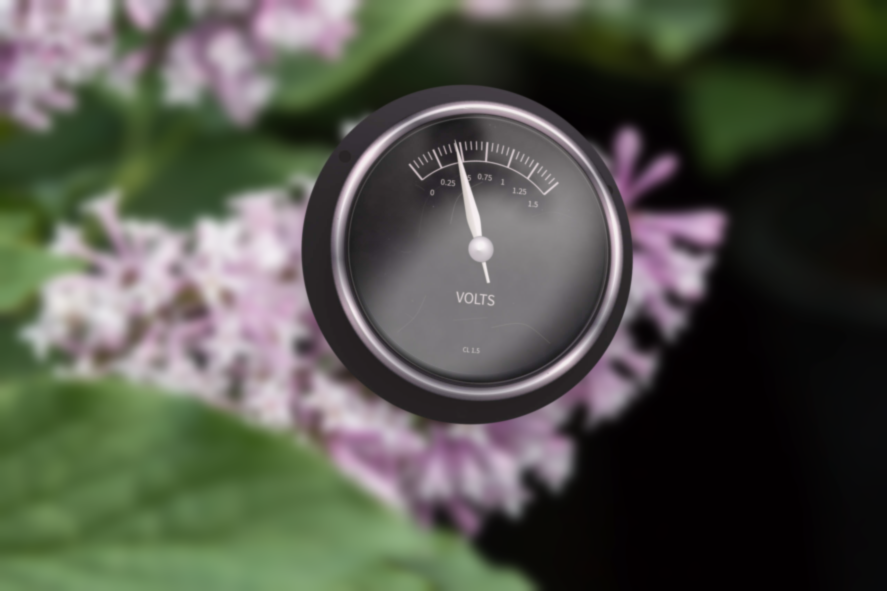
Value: V 0.45
